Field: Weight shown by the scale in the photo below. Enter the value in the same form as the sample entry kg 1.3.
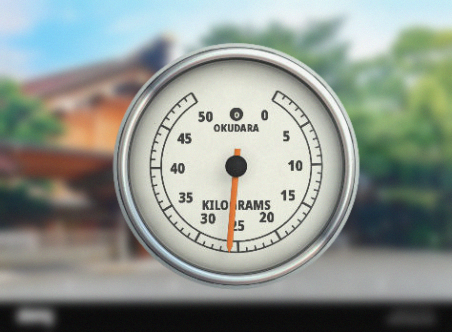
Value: kg 26
